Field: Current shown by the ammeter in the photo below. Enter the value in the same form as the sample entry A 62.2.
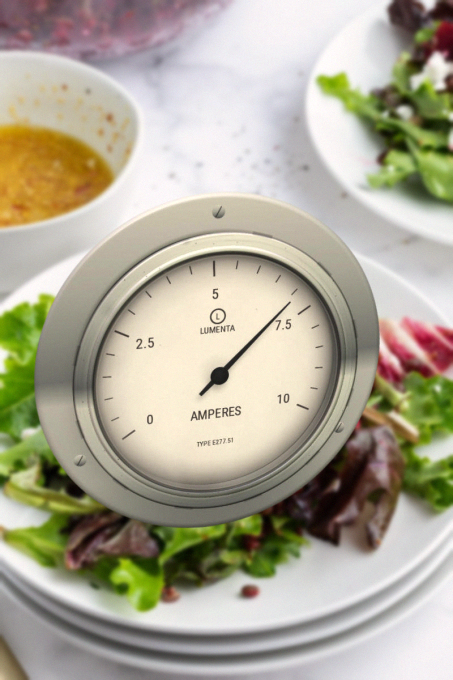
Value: A 7
